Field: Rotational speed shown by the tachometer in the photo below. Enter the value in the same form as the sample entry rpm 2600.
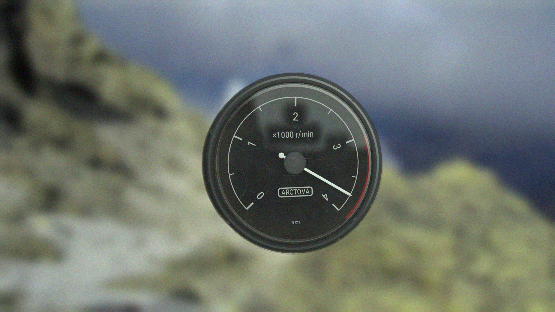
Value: rpm 3750
